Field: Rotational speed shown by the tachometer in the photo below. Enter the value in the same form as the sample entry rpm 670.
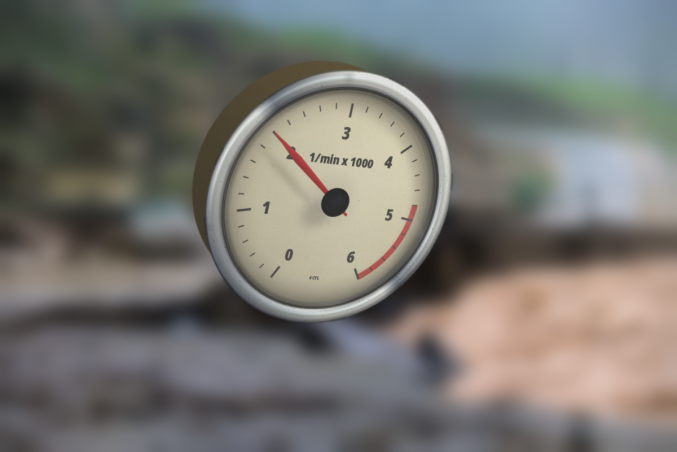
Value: rpm 2000
